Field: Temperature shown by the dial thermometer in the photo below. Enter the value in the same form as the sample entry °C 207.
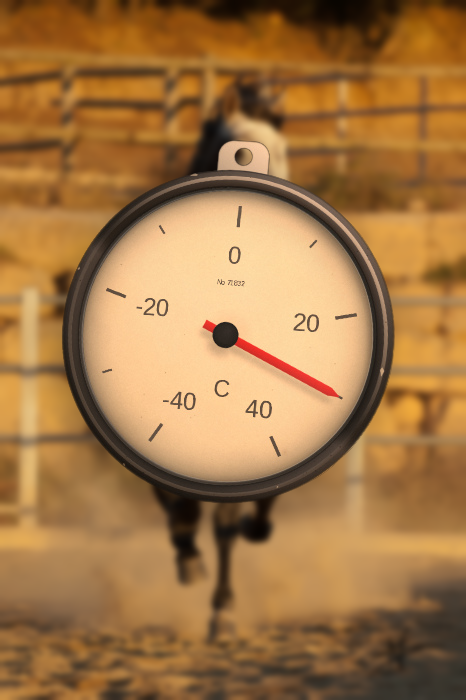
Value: °C 30
